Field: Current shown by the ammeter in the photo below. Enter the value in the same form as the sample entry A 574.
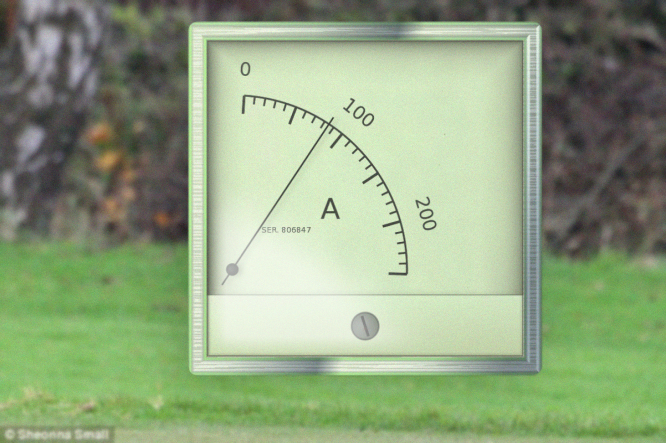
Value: A 85
